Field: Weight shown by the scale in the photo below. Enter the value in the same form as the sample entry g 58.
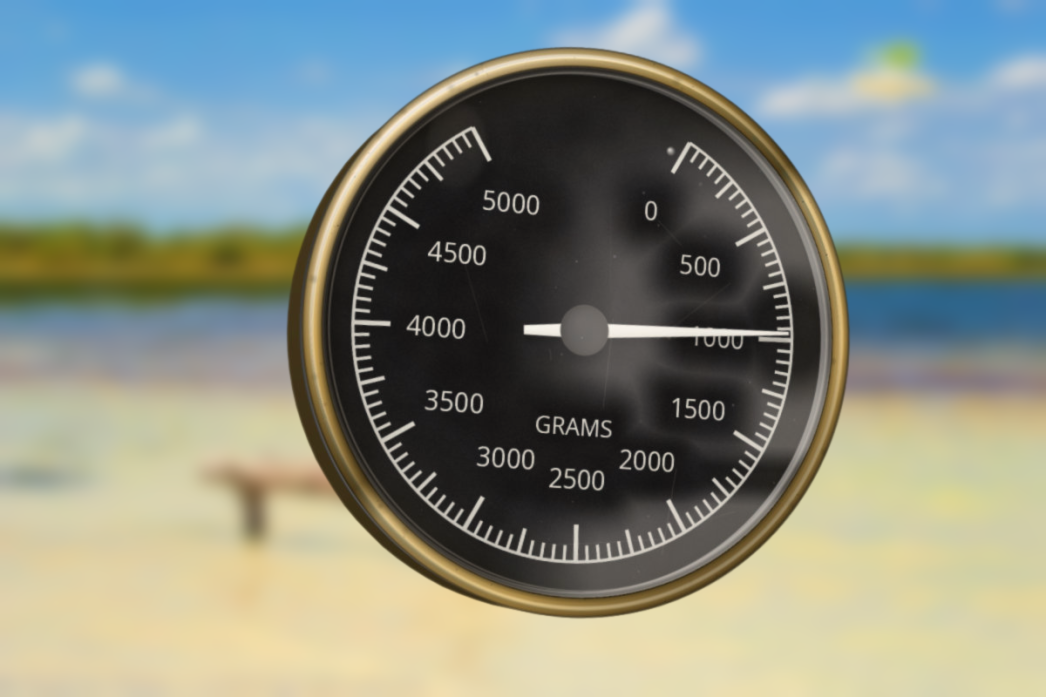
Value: g 975
